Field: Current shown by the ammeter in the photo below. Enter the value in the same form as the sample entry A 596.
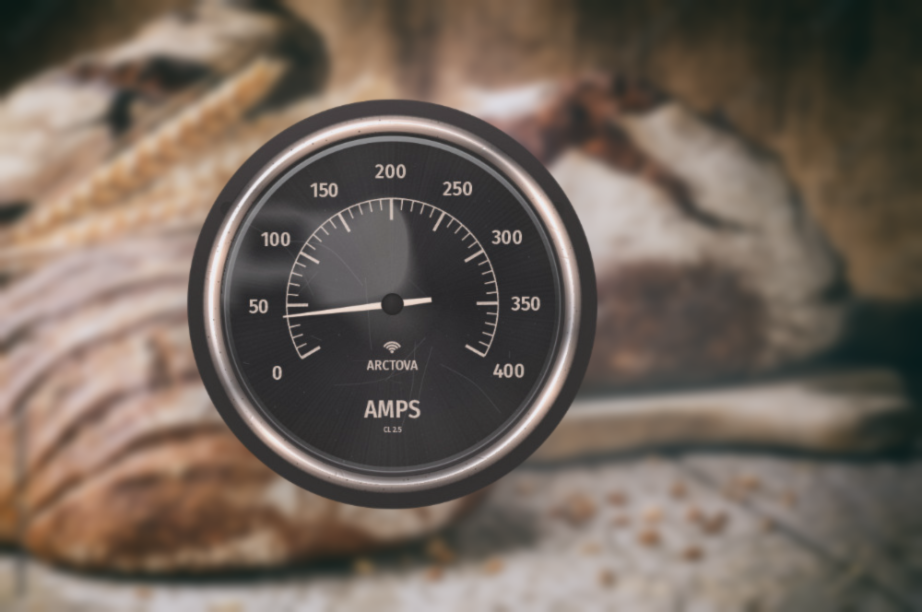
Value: A 40
